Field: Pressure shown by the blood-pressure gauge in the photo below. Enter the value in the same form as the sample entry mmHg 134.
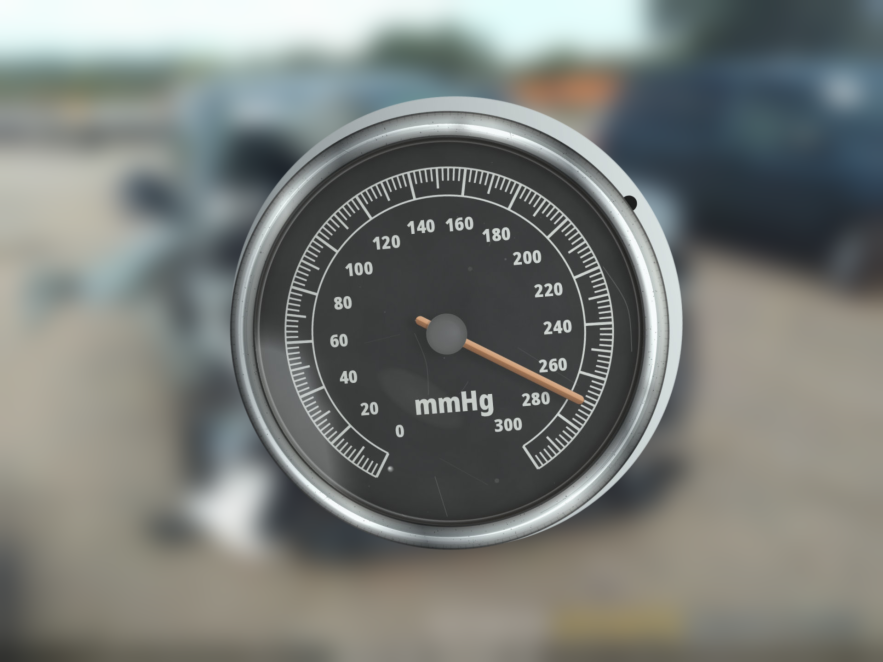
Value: mmHg 270
